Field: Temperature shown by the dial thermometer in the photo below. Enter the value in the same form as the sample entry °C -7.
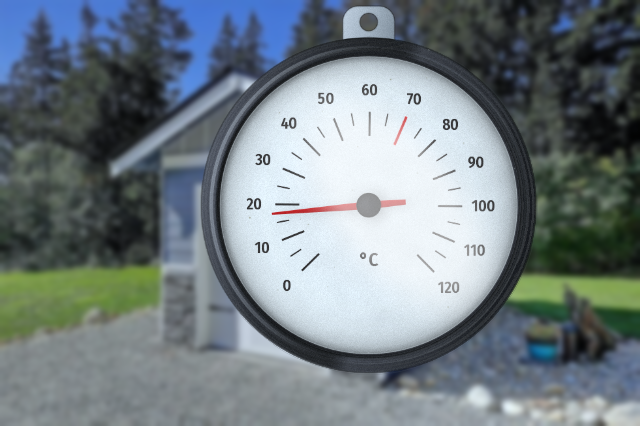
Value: °C 17.5
